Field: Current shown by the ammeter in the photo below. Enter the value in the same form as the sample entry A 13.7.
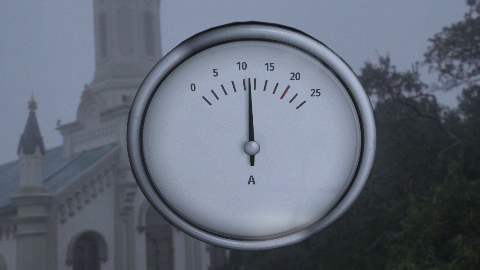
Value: A 11.25
